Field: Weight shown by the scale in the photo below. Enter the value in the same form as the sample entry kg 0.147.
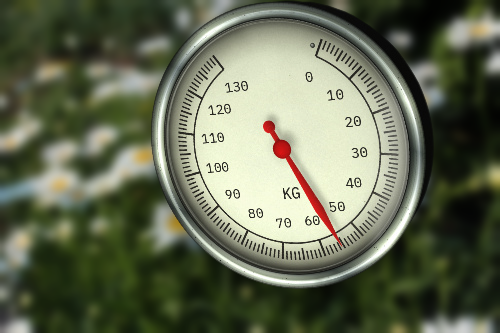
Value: kg 55
